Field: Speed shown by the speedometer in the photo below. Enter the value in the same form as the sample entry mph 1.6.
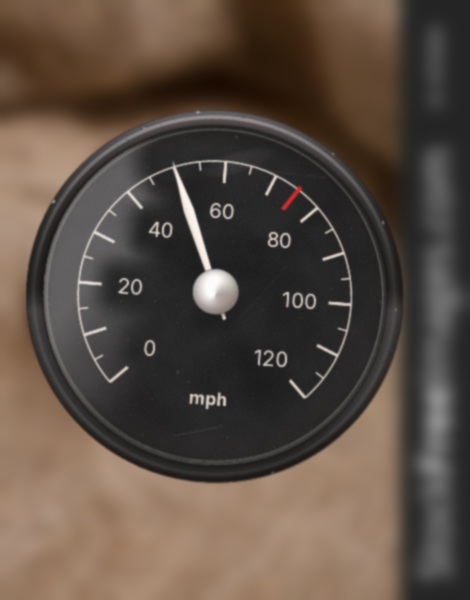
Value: mph 50
